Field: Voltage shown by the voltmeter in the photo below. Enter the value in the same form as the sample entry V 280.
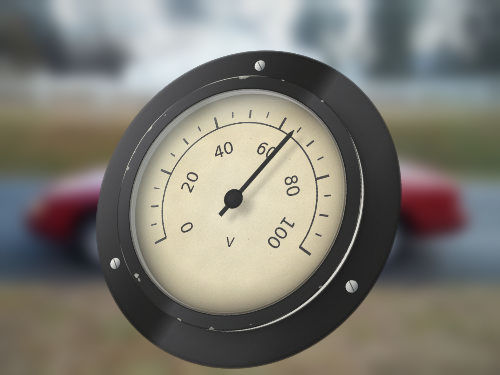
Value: V 65
